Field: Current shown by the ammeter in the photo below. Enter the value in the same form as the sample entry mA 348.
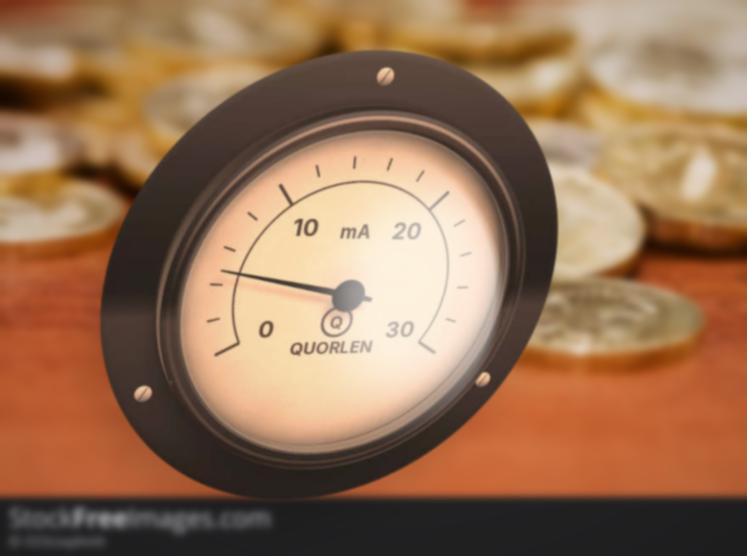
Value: mA 5
